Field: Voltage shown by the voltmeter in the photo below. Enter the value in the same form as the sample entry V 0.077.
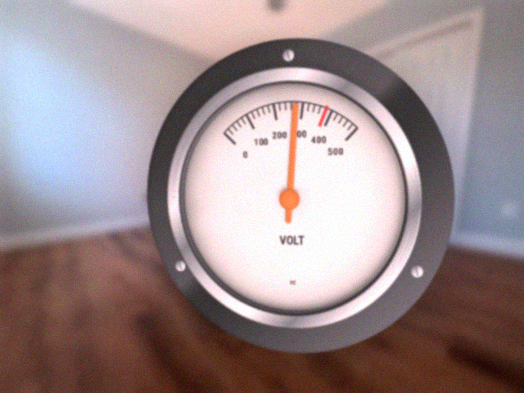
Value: V 280
